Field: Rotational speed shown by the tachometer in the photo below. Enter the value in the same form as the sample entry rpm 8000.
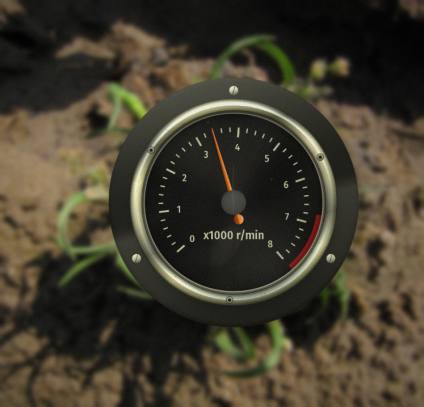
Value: rpm 3400
